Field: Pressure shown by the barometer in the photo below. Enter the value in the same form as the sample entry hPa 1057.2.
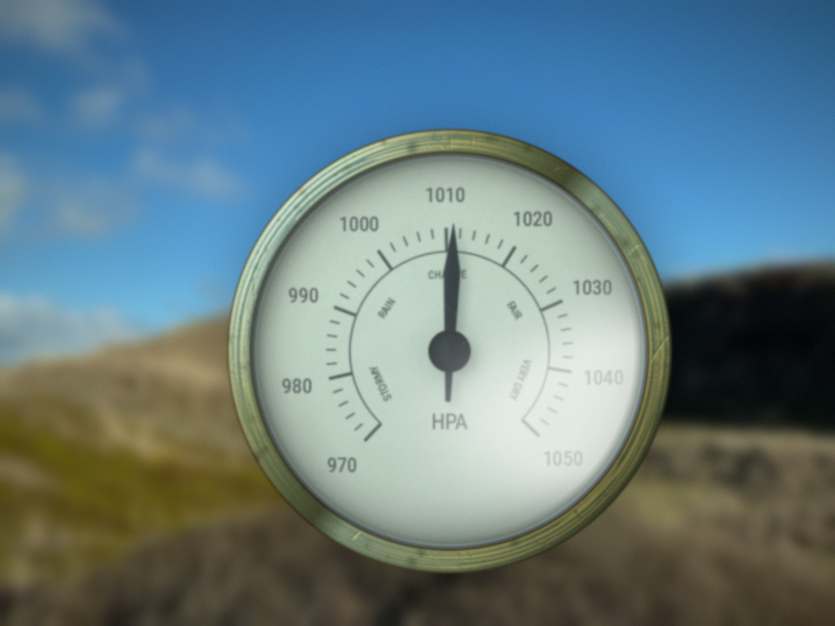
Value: hPa 1011
